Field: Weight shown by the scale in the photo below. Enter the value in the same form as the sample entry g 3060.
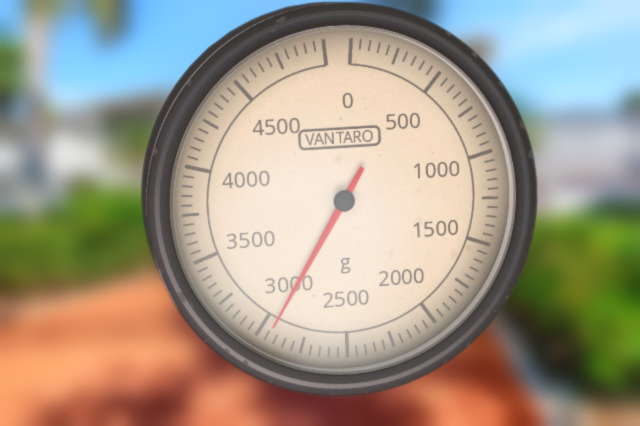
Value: g 2950
